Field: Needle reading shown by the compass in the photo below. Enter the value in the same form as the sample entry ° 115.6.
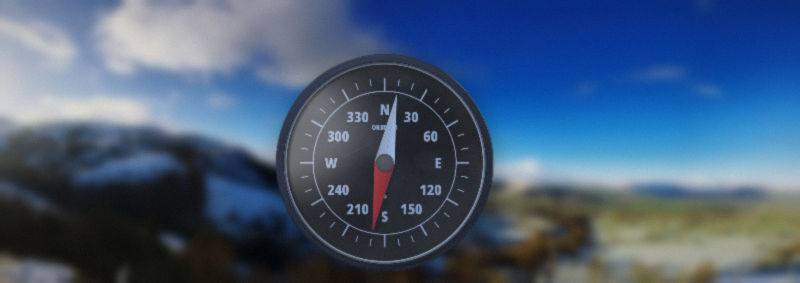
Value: ° 190
